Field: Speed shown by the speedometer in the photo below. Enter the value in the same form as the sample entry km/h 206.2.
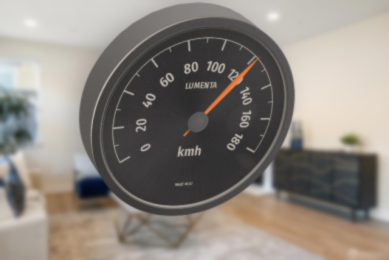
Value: km/h 120
